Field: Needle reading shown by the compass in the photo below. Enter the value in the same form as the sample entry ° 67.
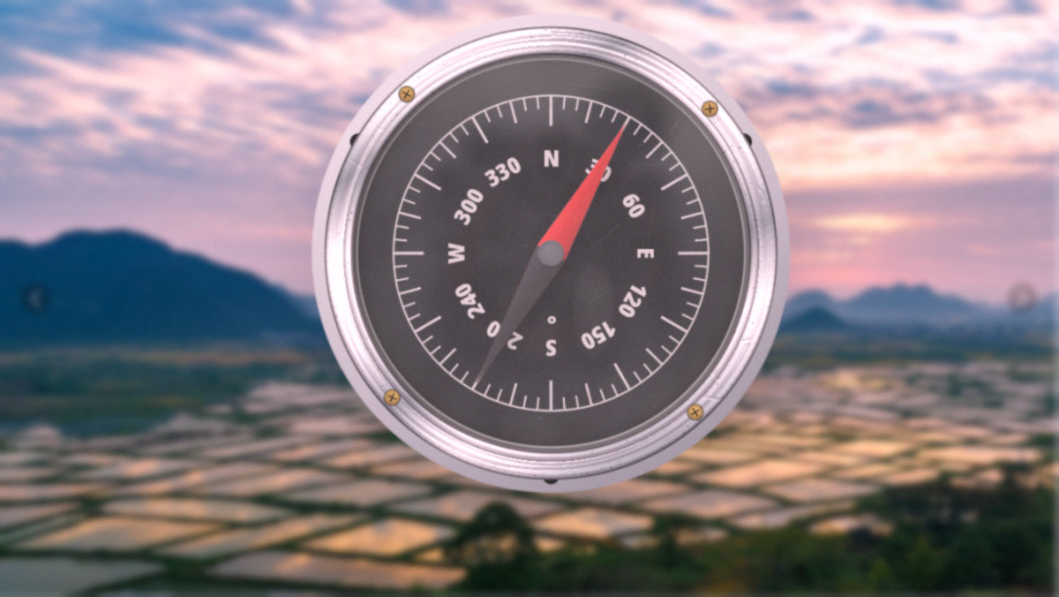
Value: ° 30
